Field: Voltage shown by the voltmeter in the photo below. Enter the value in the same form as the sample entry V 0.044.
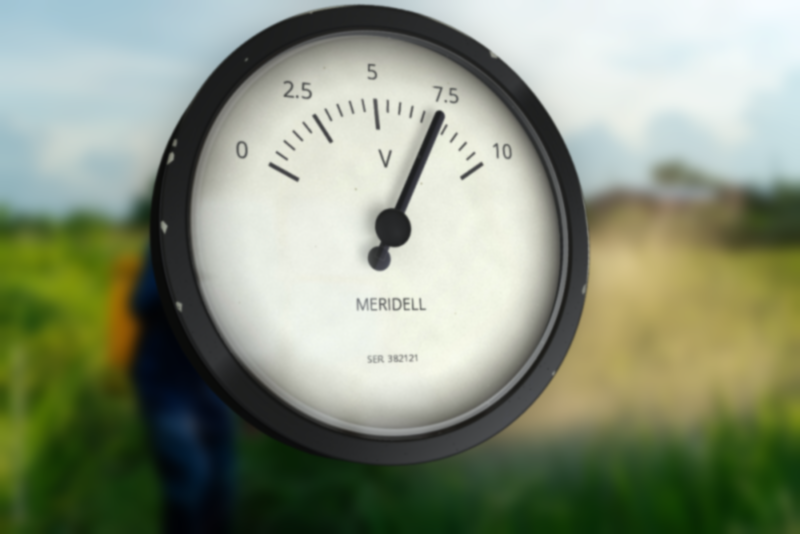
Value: V 7.5
